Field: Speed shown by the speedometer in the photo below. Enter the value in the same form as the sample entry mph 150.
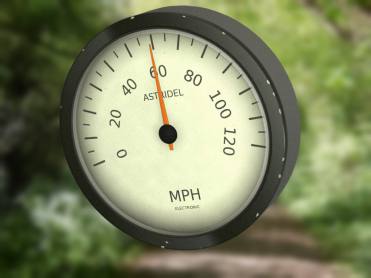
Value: mph 60
